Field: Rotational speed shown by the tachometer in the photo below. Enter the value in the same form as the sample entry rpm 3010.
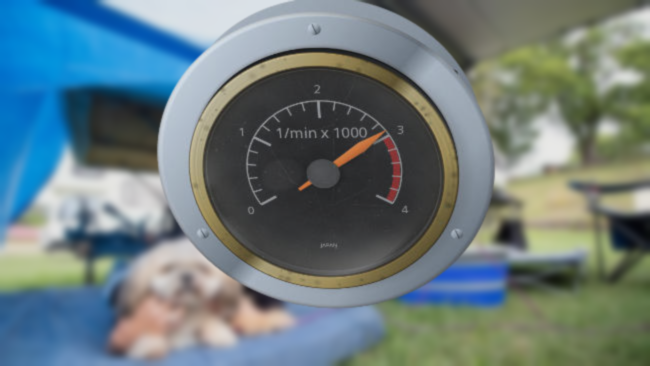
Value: rpm 2900
